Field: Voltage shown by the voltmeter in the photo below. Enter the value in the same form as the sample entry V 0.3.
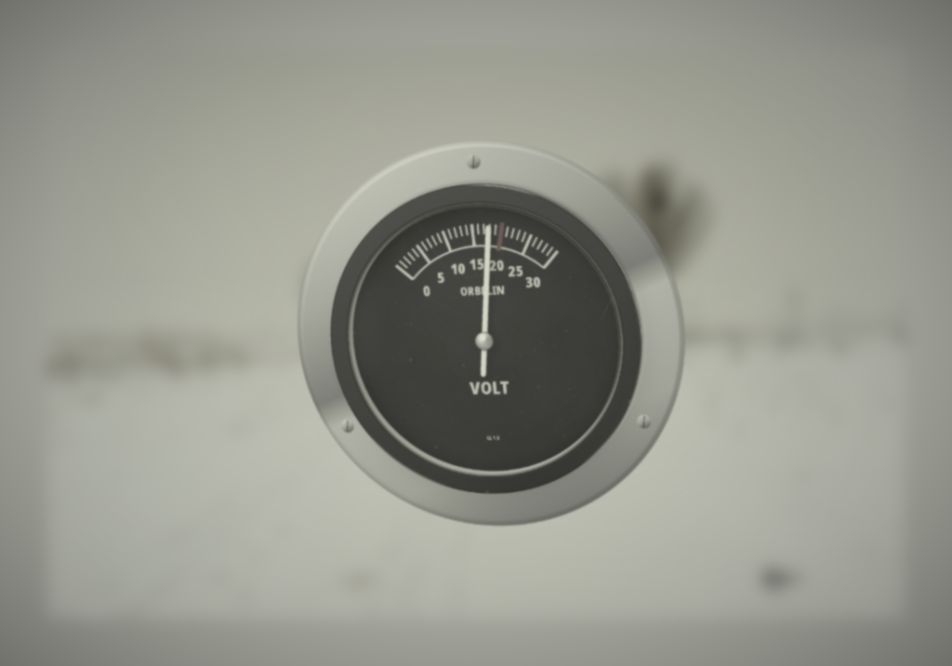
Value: V 18
